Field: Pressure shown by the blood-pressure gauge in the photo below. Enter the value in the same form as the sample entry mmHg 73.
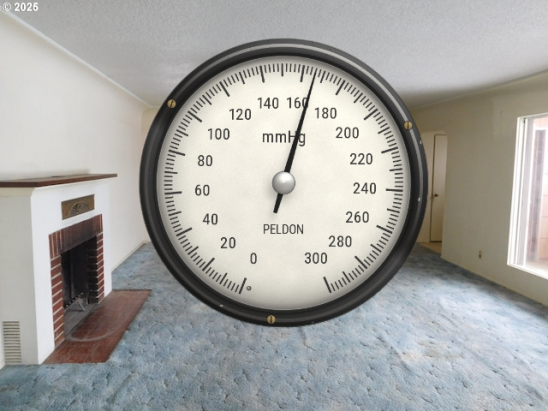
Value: mmHg 166
